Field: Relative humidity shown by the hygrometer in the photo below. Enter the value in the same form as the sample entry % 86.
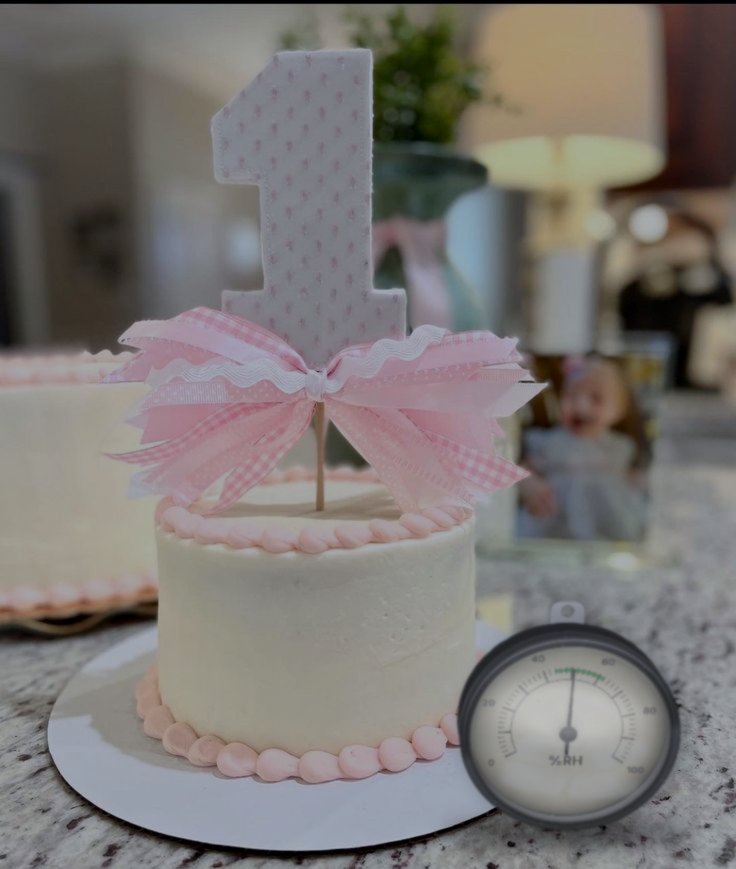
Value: % 50
